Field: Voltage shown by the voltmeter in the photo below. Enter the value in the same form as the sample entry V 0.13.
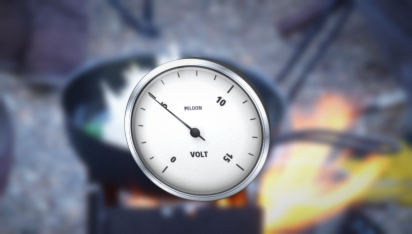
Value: V 5
